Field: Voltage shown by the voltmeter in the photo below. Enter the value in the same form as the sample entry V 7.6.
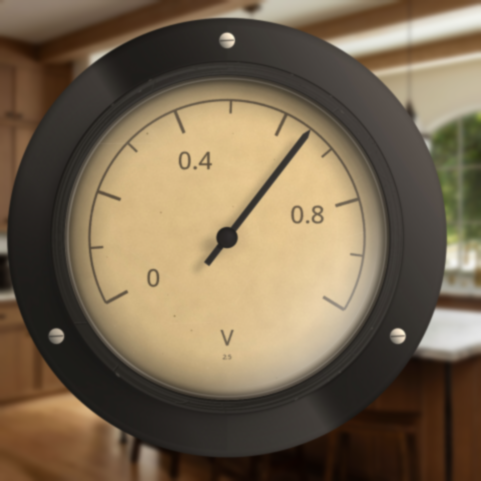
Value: V 0.65
